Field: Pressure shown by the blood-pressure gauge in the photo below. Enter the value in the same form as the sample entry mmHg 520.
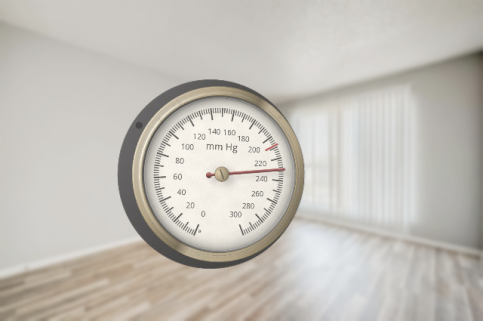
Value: mmHg 230
